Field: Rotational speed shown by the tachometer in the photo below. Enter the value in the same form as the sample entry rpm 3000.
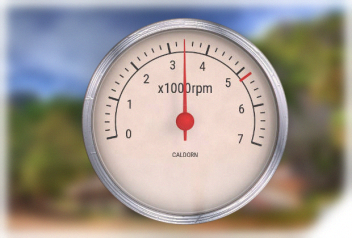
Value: rpm 3400
